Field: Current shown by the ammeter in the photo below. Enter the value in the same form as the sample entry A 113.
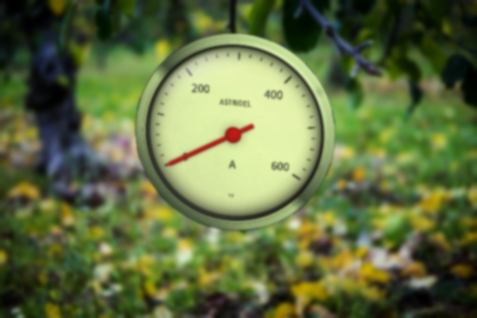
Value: A 0
